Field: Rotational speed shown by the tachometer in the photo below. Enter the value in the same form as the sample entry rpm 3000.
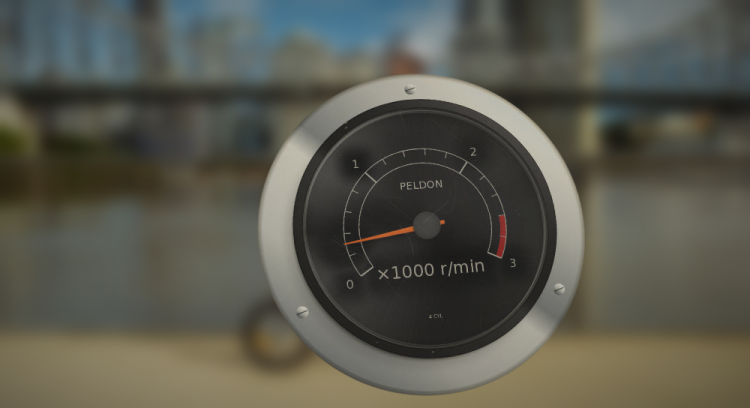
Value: rpm 300
